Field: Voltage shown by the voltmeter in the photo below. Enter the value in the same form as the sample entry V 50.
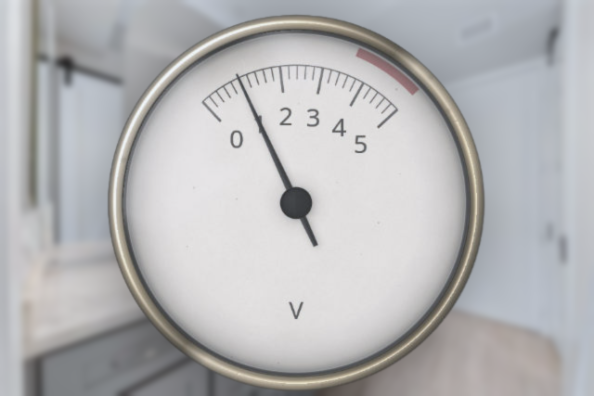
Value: V 1
